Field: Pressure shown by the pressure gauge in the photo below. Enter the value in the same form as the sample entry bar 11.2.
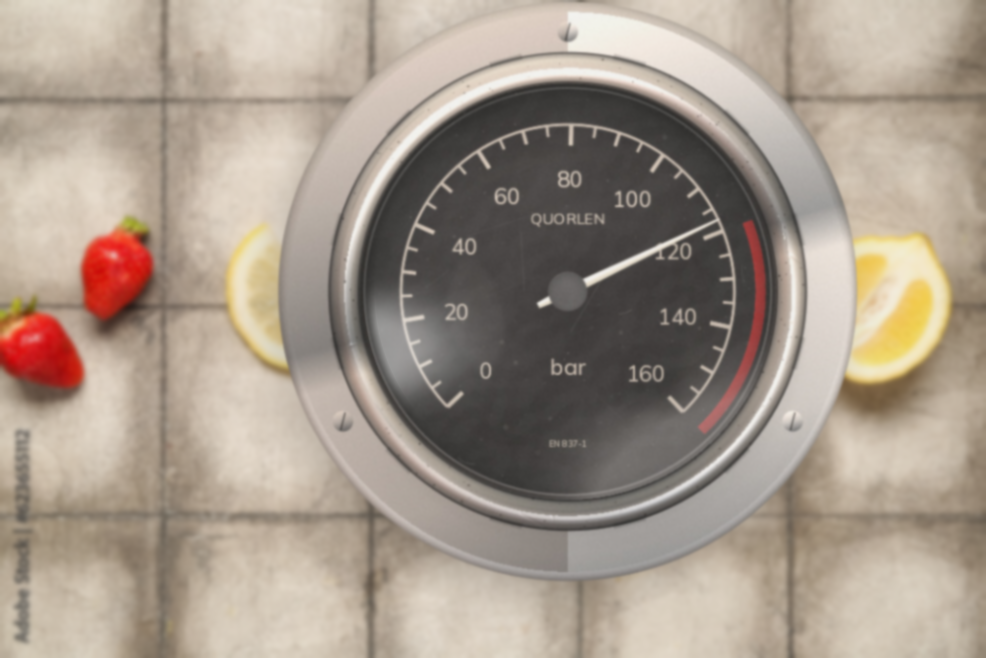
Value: bar 117.5
